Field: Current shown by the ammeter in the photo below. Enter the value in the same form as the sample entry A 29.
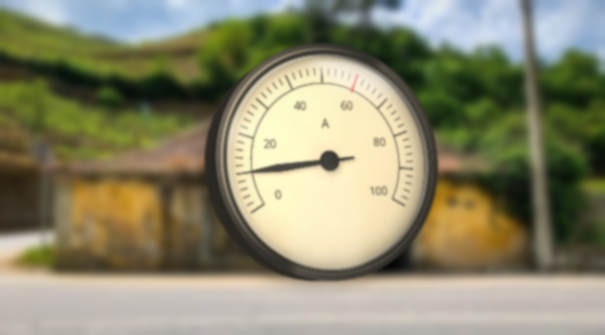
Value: A 10
